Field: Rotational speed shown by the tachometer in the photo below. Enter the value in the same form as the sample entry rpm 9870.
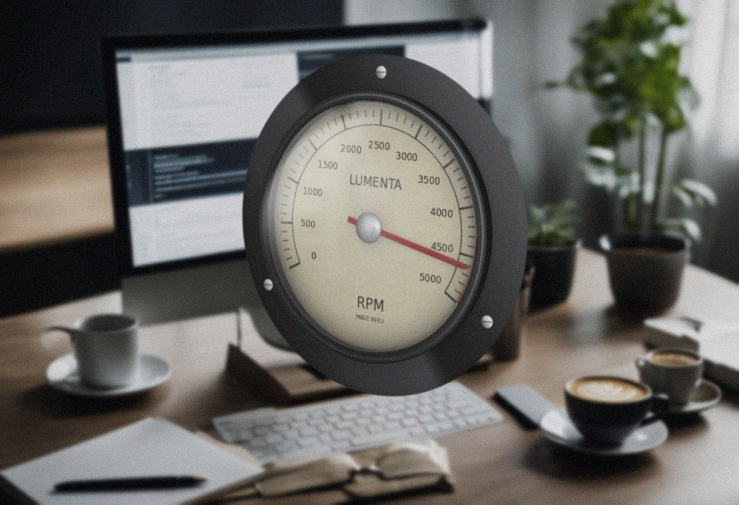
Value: rpm 4600
